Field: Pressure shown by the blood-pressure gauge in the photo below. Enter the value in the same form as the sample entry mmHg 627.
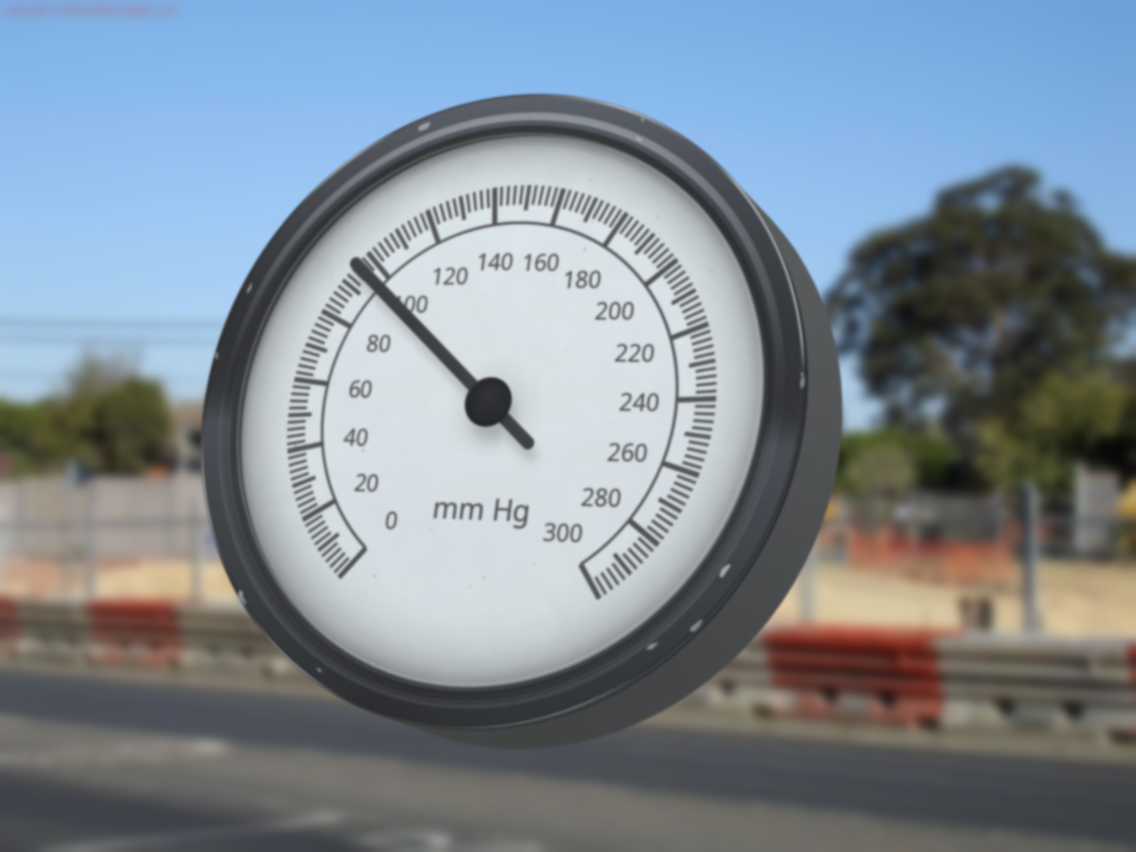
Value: mmHg 96
